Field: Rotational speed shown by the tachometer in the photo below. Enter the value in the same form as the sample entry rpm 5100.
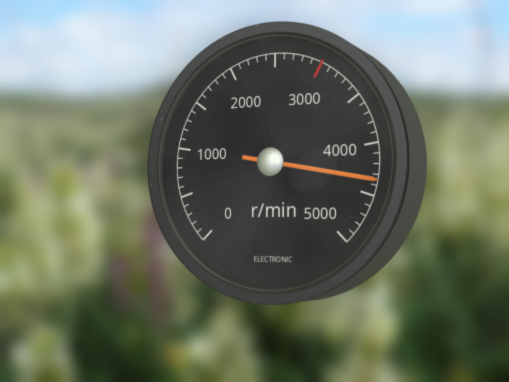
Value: rpm 4350
